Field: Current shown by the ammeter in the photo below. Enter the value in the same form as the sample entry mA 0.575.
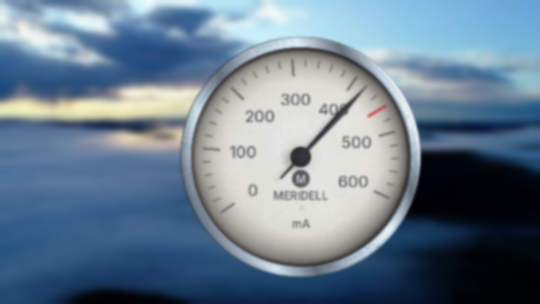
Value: mA 420
